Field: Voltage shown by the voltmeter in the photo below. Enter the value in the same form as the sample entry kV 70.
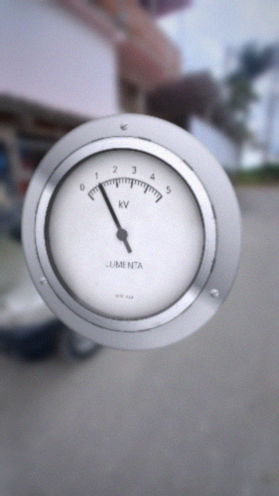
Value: kV 1
